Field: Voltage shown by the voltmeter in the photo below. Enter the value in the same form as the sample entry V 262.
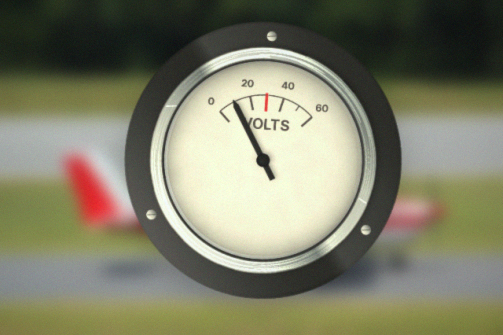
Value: V 10
